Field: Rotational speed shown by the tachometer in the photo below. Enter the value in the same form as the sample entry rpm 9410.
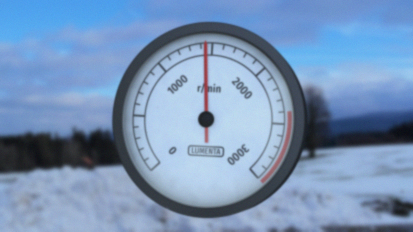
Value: rpm 1450
